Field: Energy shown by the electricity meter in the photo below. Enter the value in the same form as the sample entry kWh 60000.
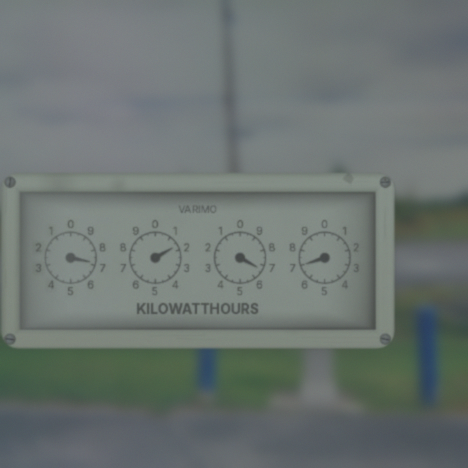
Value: kWh 7167
